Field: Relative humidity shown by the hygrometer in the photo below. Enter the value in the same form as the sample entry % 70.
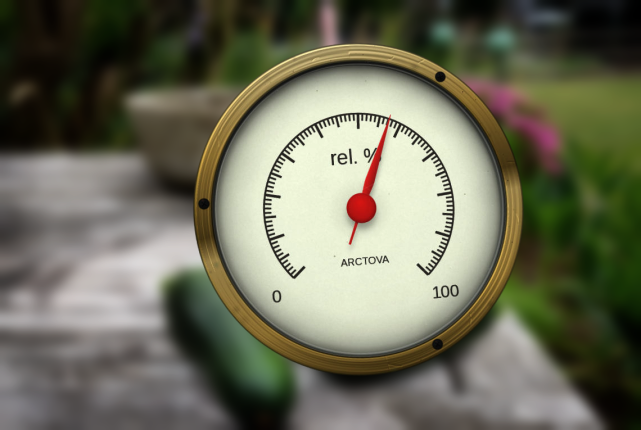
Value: % 57
